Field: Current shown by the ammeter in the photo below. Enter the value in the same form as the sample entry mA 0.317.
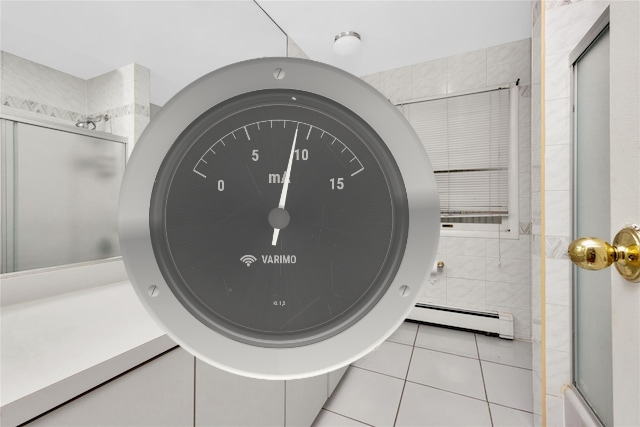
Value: mA 9
